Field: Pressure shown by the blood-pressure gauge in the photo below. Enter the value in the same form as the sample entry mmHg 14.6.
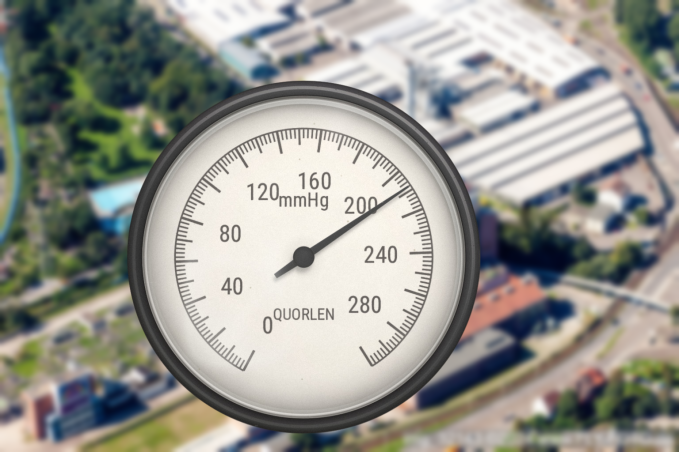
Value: mmHg 208
